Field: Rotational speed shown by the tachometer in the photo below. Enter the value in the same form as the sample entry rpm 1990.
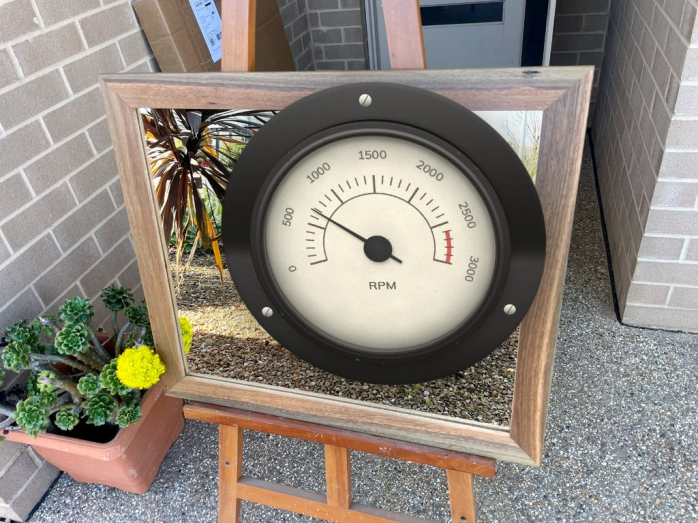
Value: rpm 700
